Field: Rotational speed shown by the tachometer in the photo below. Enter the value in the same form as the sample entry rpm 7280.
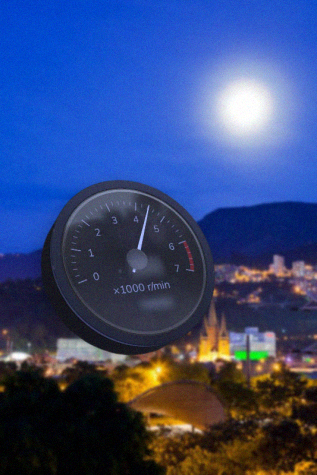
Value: rpm 4400
